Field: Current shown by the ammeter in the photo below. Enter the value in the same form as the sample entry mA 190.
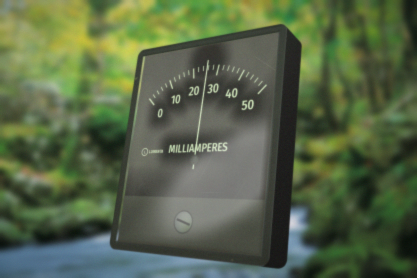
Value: mA 26
